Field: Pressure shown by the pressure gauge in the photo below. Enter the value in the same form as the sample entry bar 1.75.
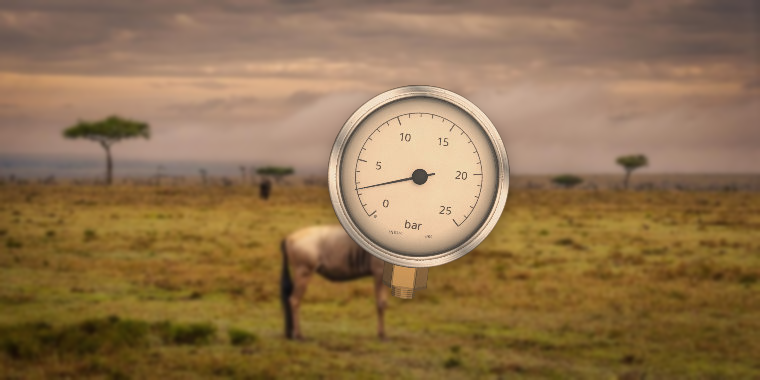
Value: bar 2.5
